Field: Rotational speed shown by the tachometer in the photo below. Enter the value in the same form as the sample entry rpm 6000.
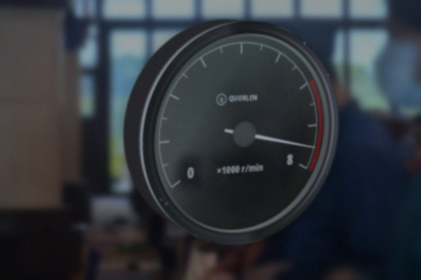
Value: rpm 7500
